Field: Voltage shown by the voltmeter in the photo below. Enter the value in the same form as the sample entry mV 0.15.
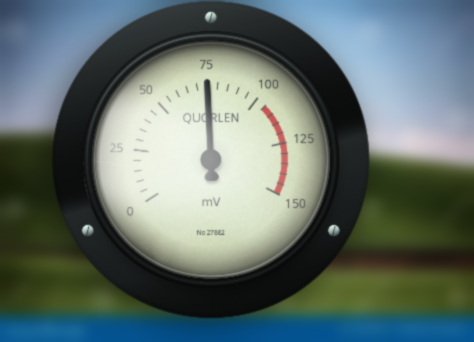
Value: mV 75
